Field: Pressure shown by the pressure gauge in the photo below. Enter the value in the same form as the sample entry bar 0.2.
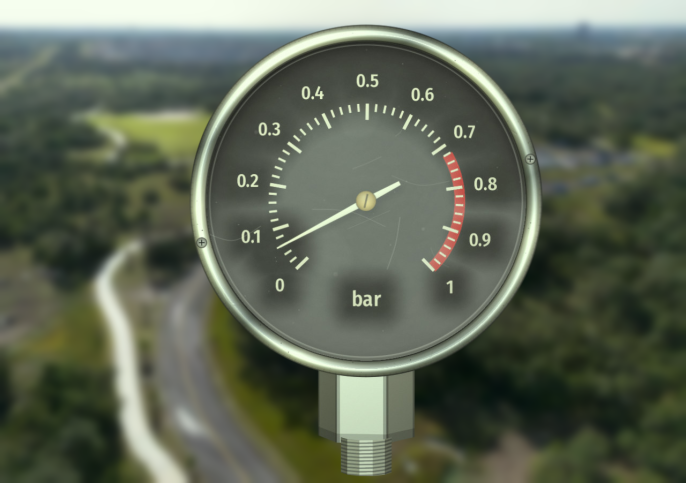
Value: bar 0.06
